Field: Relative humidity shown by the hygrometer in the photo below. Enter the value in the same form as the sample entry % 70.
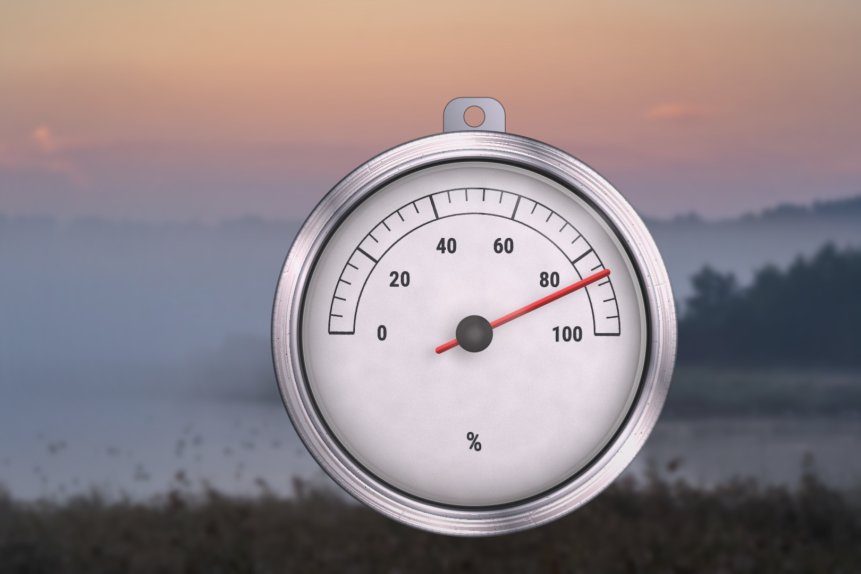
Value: % 86
